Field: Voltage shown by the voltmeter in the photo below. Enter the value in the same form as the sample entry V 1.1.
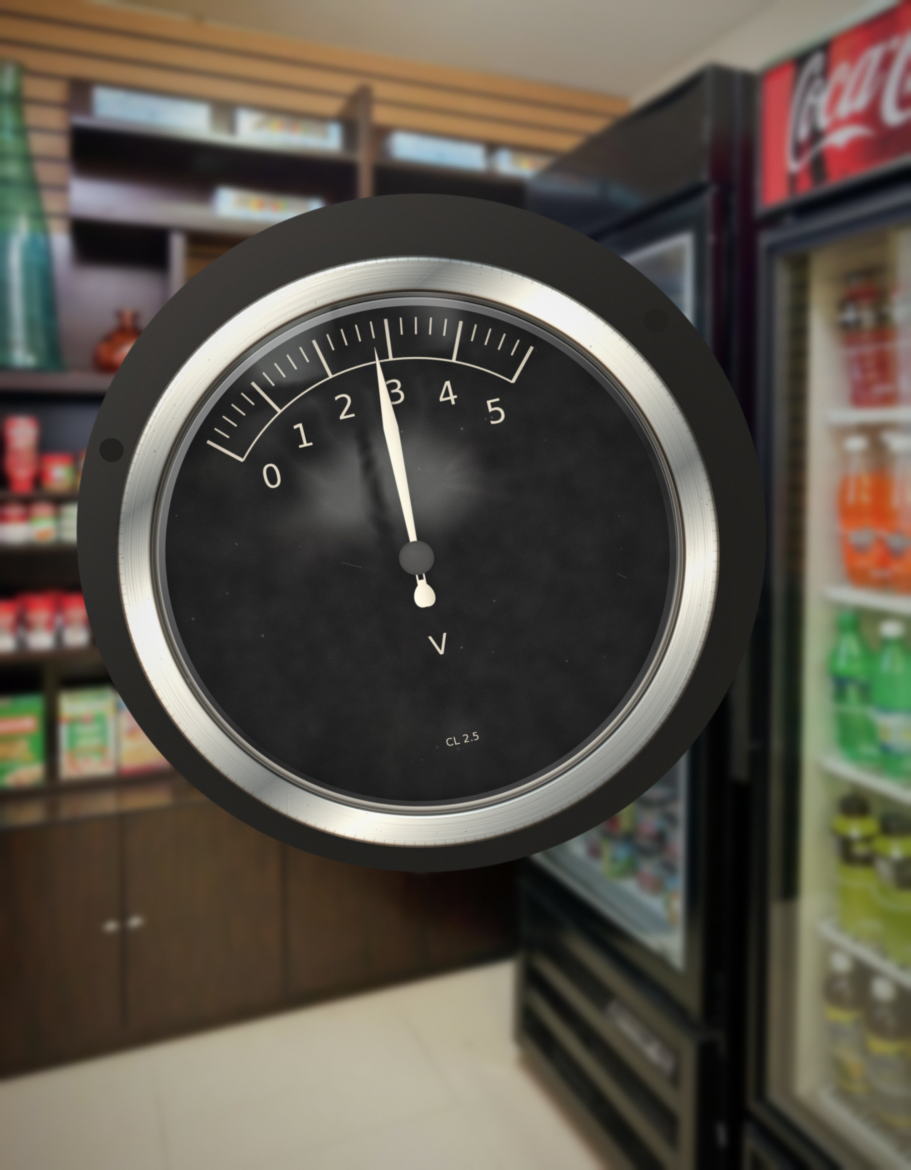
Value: V 2.8
